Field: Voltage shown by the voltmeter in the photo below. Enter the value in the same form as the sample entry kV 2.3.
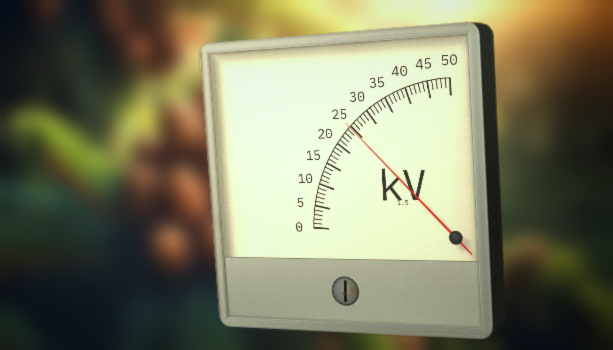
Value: kV 25
